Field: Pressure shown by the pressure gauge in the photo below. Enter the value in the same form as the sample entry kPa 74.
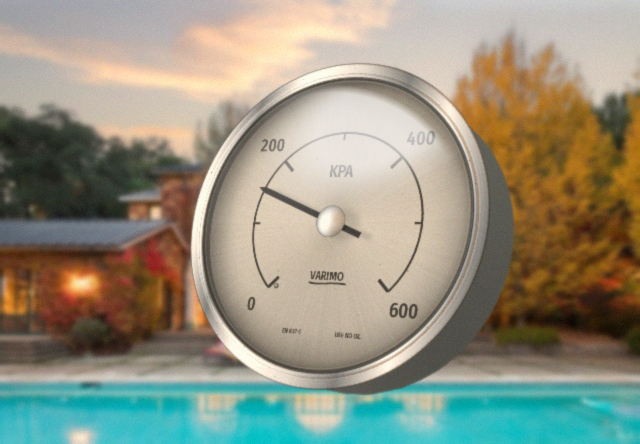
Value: kPa 150
